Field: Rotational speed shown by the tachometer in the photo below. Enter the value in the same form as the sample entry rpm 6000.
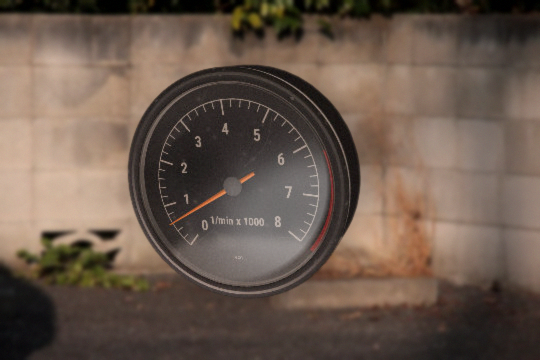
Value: rpm 600
